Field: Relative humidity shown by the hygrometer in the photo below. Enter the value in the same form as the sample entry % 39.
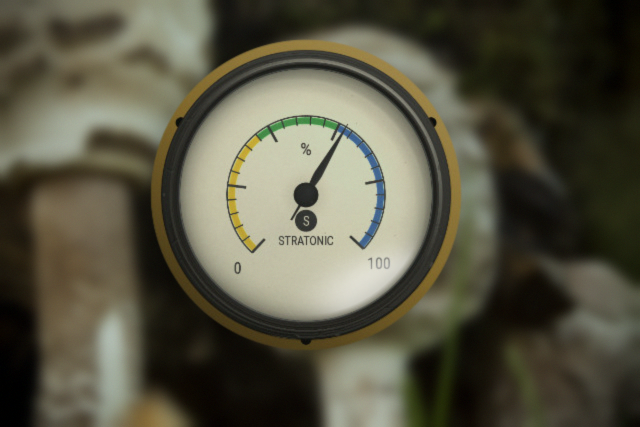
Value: % 62
